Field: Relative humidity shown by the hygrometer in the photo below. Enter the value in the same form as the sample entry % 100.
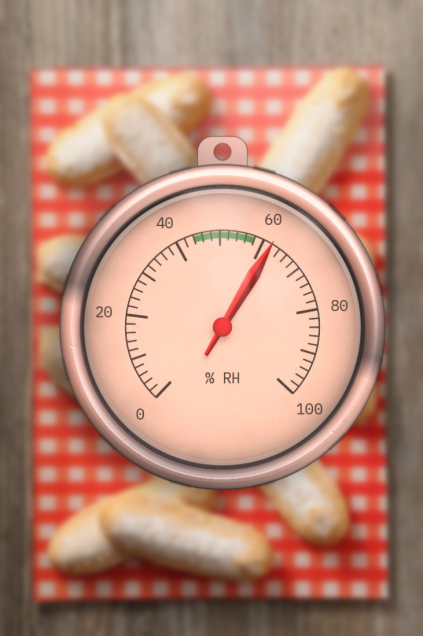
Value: % 62
